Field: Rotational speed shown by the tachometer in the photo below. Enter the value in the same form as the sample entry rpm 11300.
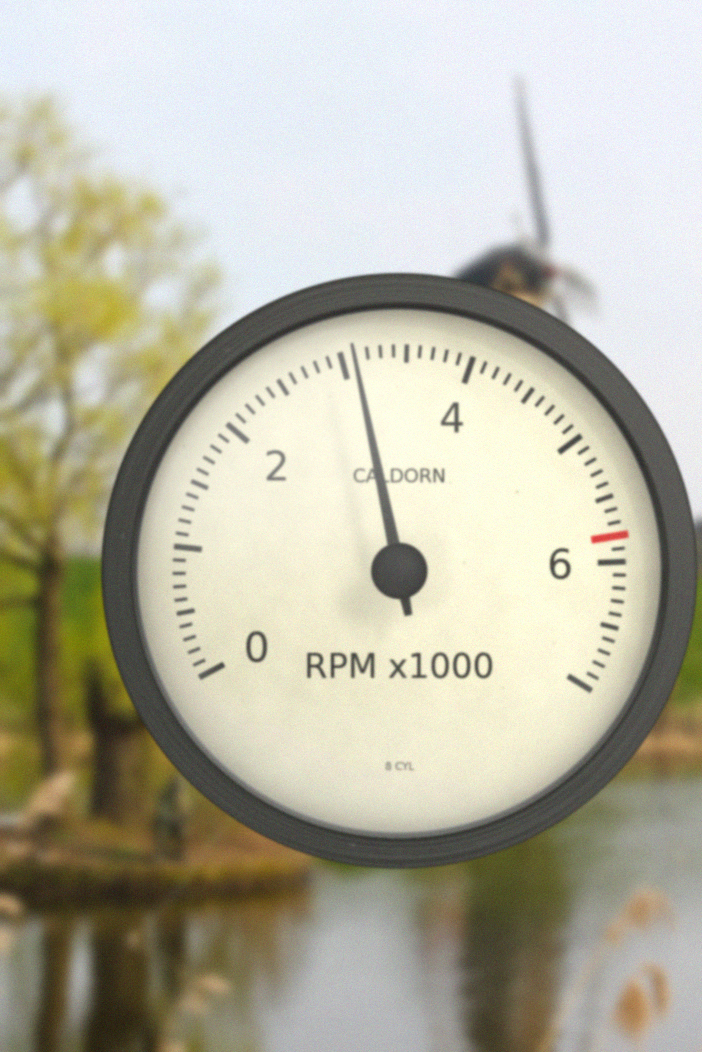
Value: rpm 3100
